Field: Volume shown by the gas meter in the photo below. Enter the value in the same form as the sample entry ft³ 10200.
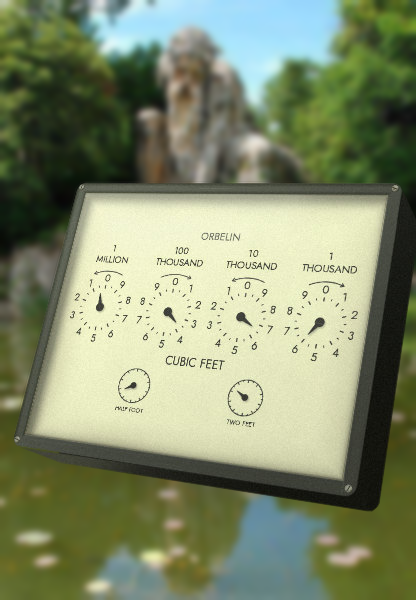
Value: ft³ 36600
